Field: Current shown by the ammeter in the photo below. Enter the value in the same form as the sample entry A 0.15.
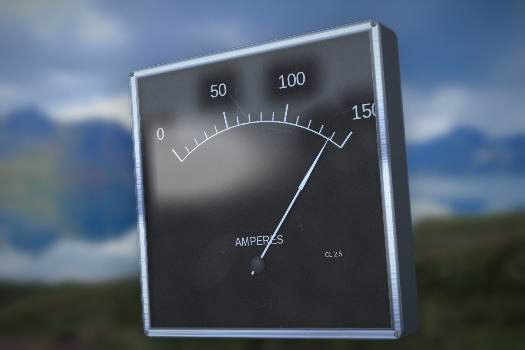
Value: A 140
